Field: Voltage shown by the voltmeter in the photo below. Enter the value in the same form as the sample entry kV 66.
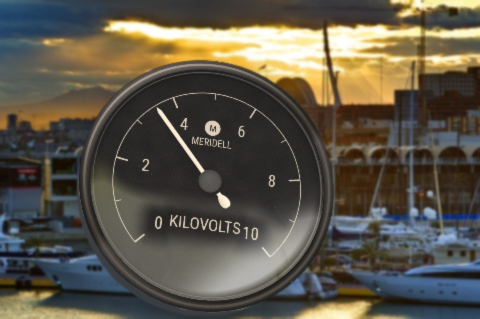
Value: kV 3.5
